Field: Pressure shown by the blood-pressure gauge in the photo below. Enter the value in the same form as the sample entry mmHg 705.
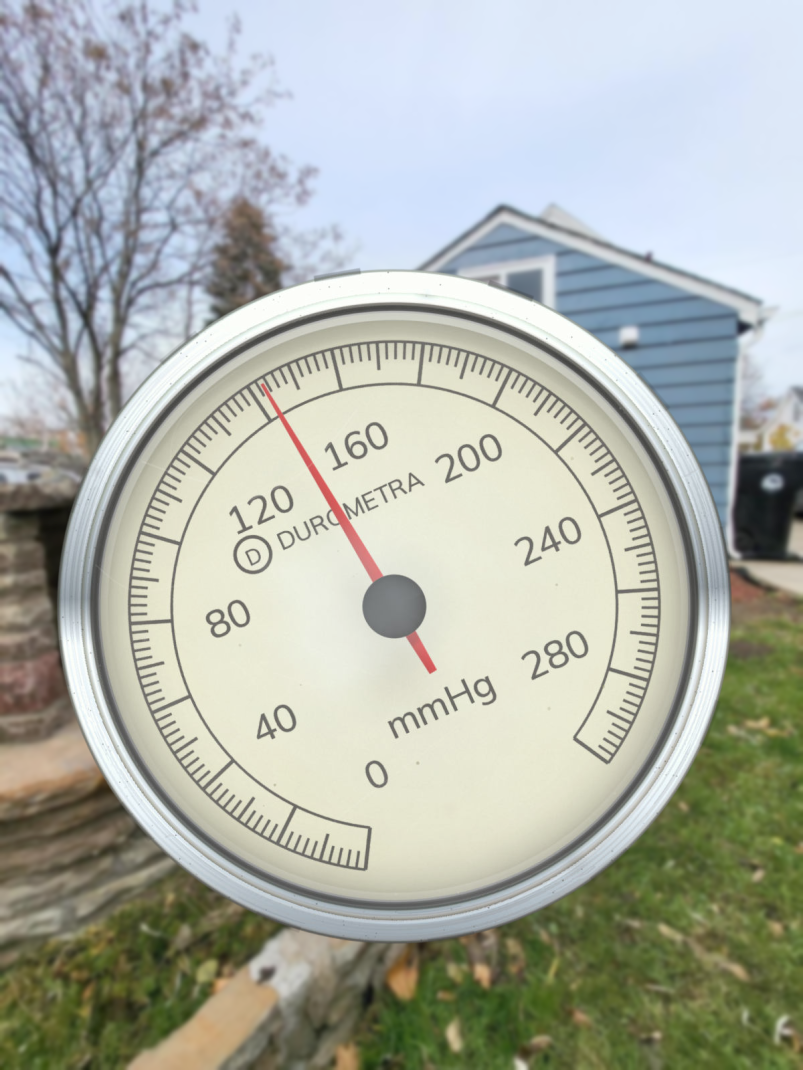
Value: mmHg 143
